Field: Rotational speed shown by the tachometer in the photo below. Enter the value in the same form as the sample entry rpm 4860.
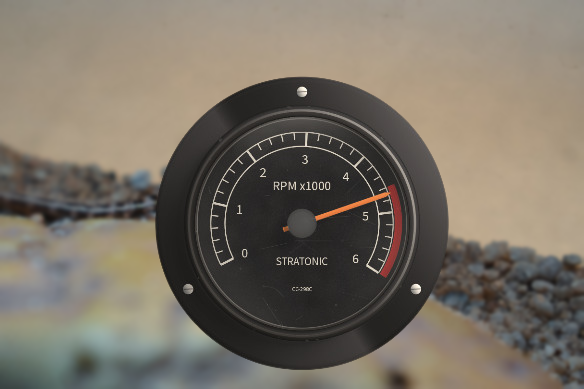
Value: rpm 4700
